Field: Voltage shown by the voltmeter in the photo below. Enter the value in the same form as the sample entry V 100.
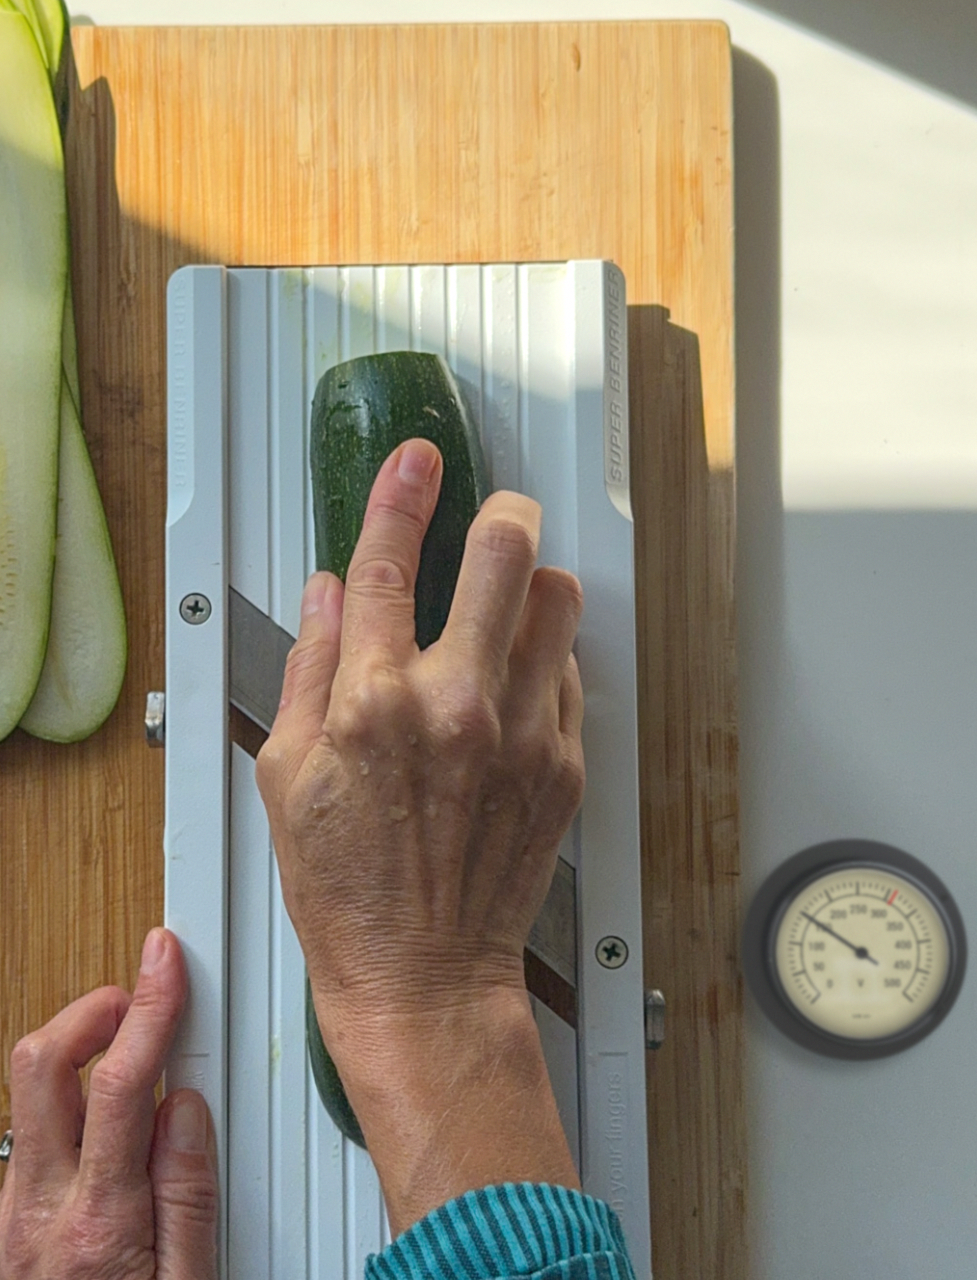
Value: V 150
